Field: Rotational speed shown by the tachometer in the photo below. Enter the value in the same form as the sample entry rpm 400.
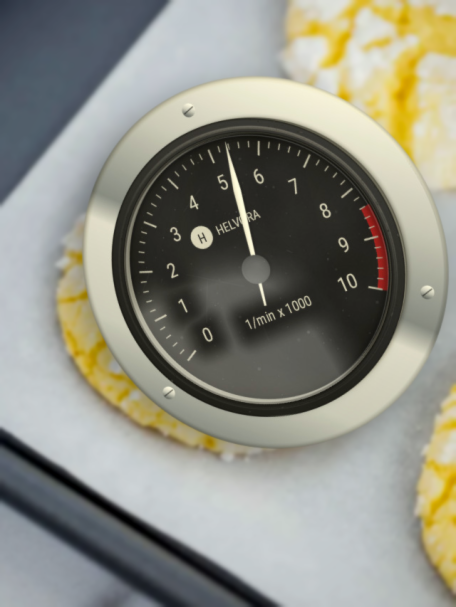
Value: rpm 5400
